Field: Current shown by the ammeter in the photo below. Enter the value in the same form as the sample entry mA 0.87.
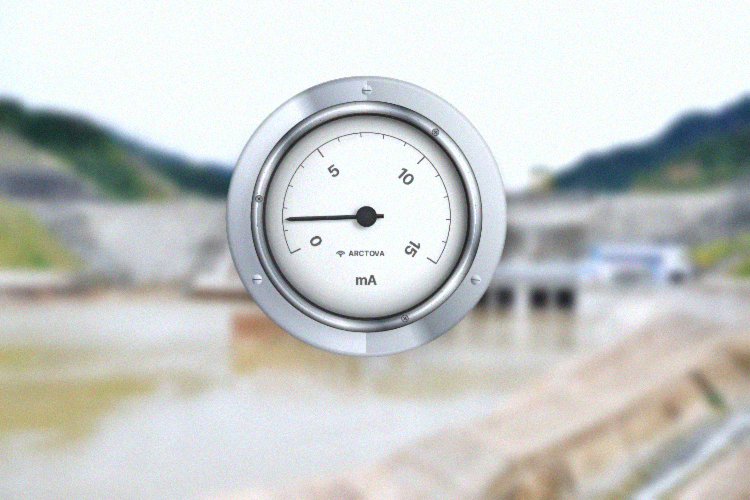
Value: mA 1.5
